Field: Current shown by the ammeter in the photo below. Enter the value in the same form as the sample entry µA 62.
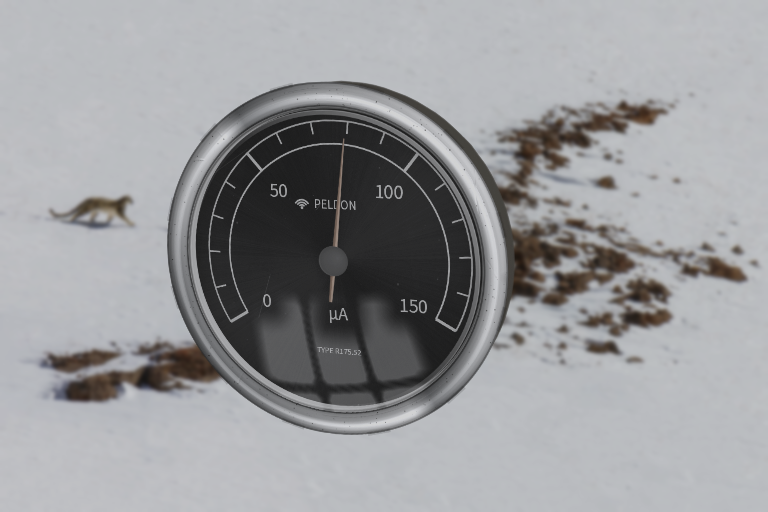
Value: µA 80
